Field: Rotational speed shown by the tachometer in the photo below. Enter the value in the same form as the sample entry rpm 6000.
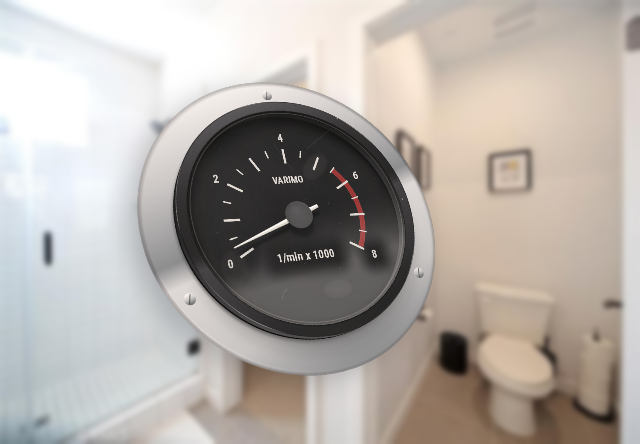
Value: rpm 250
